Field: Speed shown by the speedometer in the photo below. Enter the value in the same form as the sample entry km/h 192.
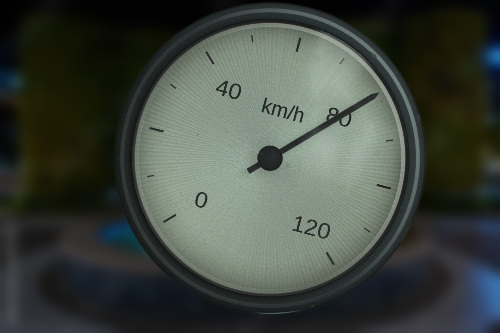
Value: km/h 80
